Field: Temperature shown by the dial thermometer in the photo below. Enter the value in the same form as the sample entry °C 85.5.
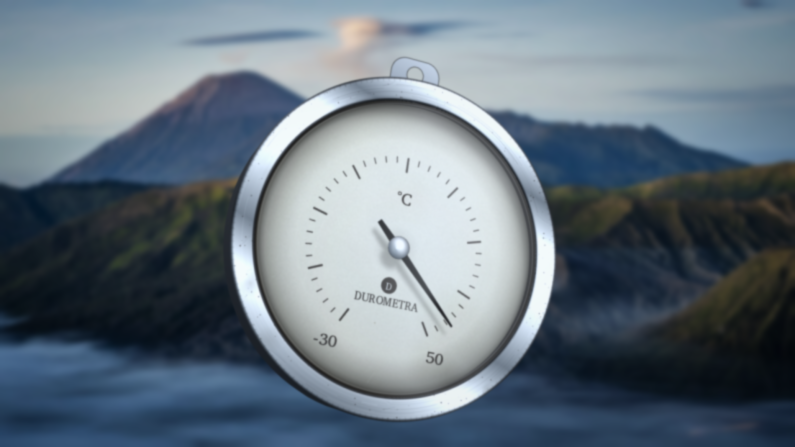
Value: °C 46
